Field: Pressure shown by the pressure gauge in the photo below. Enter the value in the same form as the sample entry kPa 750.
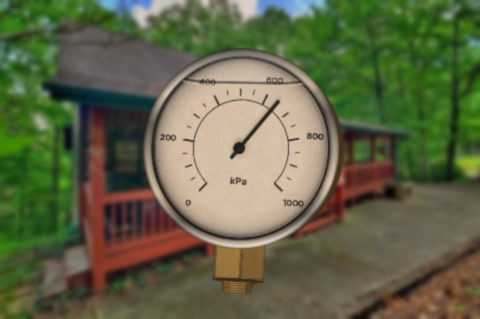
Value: kPa 650
